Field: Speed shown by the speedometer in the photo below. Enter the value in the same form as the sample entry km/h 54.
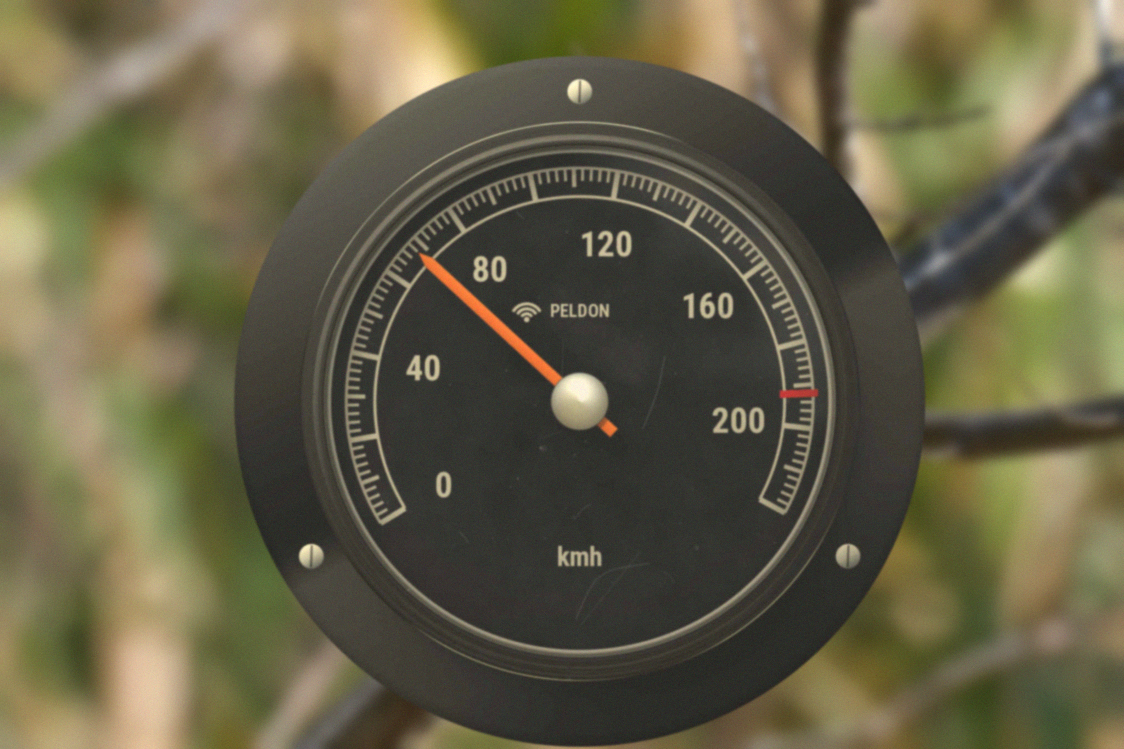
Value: km/h 68
